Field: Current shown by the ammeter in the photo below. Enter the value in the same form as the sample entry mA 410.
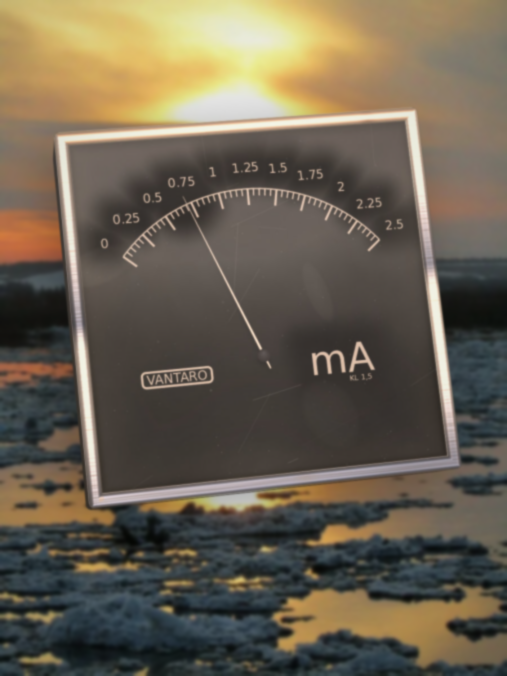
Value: mA 0.7
